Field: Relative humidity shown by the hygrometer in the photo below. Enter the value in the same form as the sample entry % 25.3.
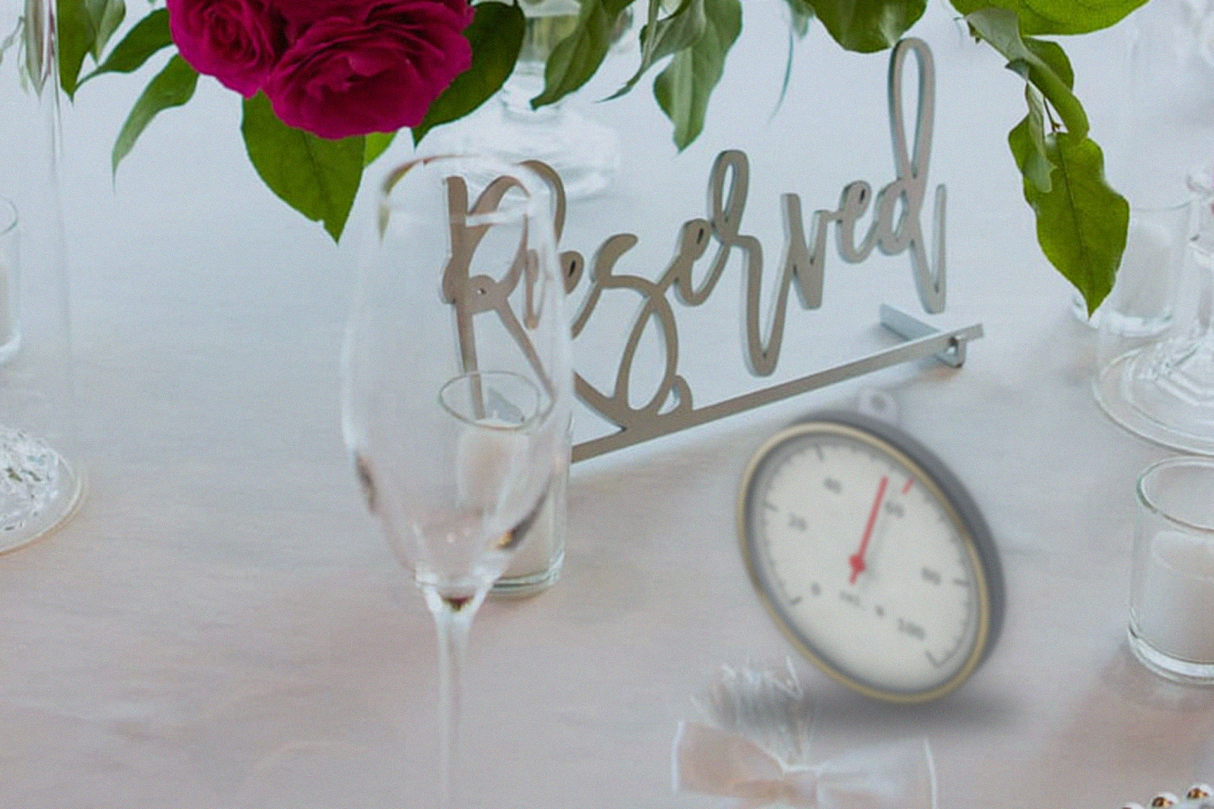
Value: % 56
